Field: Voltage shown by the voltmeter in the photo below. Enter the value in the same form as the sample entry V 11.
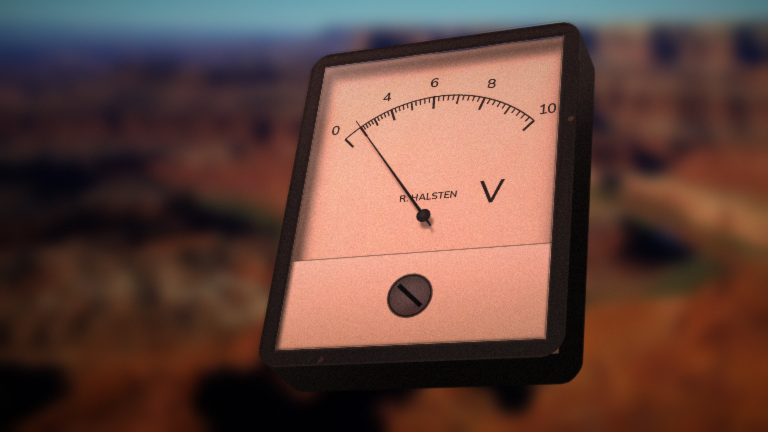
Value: V 2
